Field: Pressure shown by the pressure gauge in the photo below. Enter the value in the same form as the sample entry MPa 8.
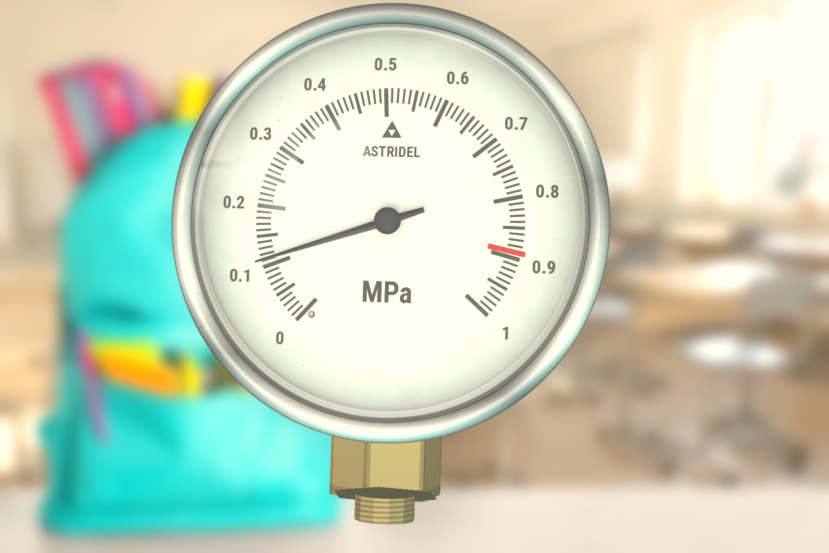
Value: MPa 0.11
